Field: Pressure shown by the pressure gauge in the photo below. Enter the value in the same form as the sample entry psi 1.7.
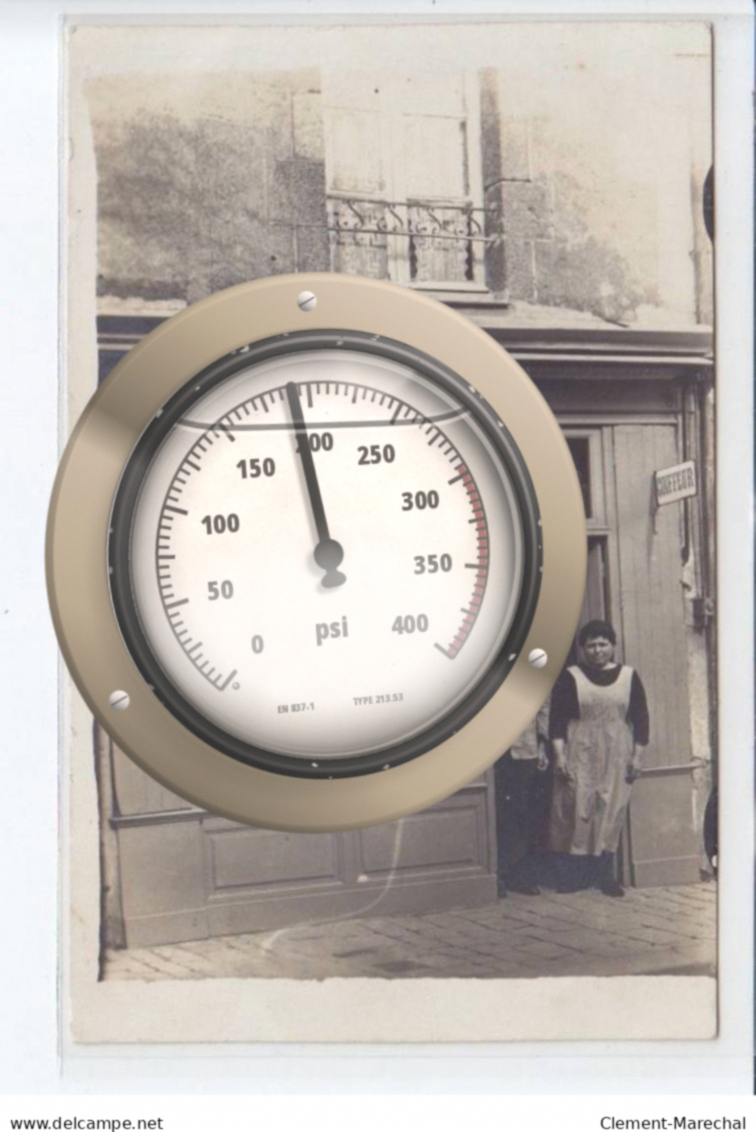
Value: psi 190
